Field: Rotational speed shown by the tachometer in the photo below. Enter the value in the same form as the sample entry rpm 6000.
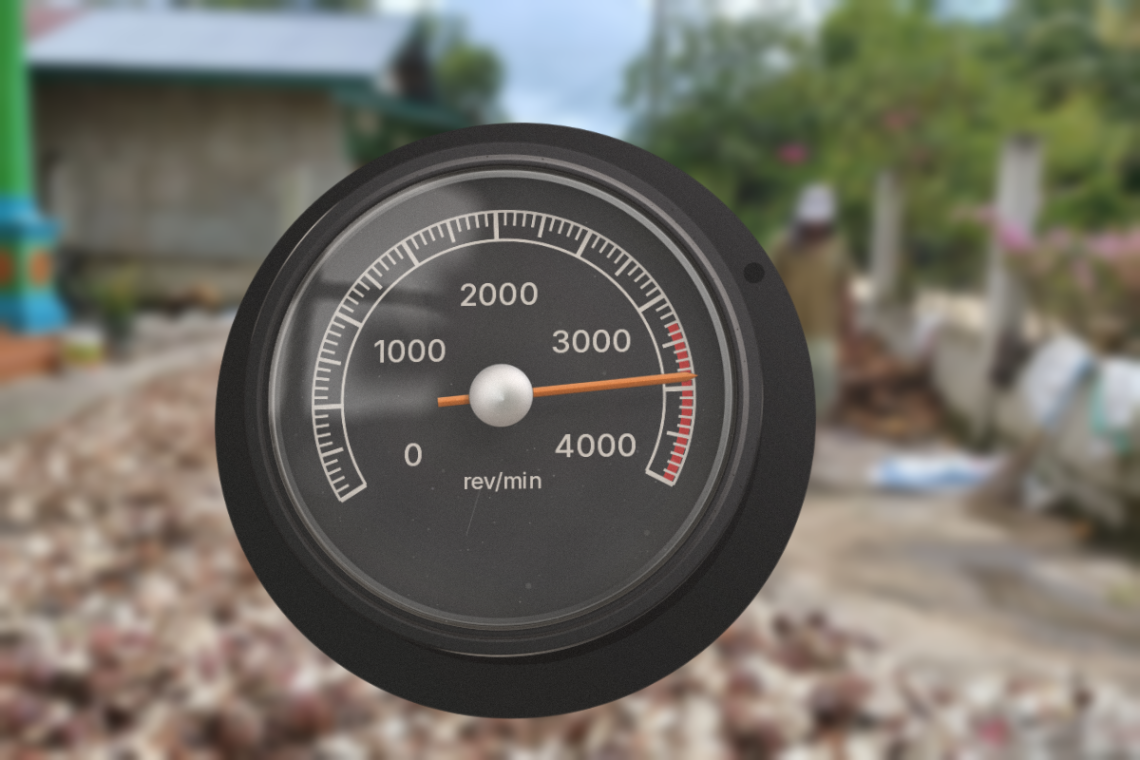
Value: rpm 3450
